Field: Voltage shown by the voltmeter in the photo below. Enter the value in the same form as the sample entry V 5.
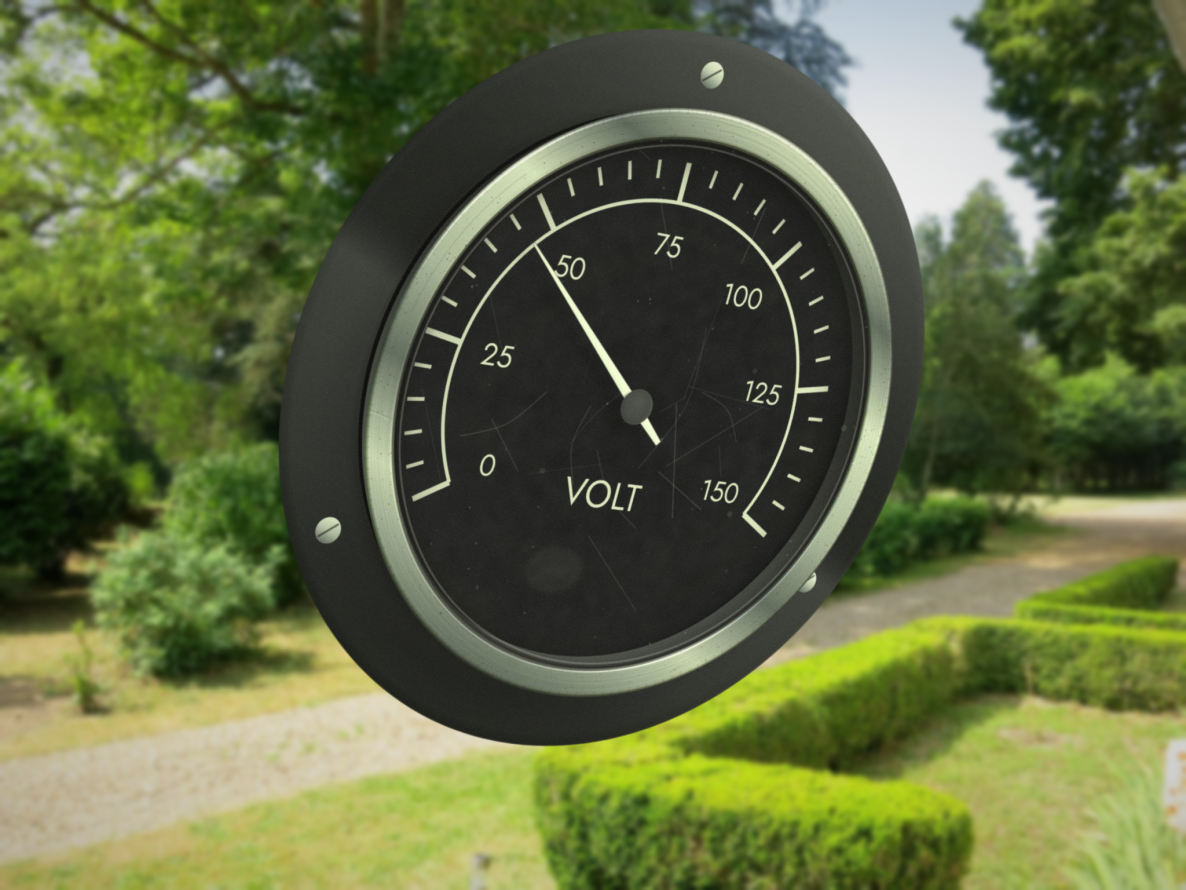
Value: V 45
